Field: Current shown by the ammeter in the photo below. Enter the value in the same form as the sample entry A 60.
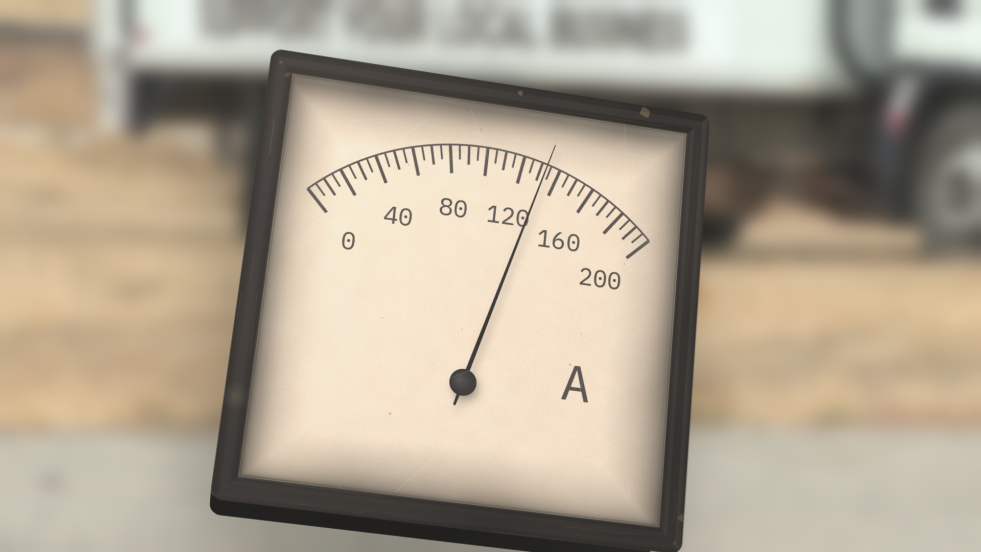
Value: A 132.5
